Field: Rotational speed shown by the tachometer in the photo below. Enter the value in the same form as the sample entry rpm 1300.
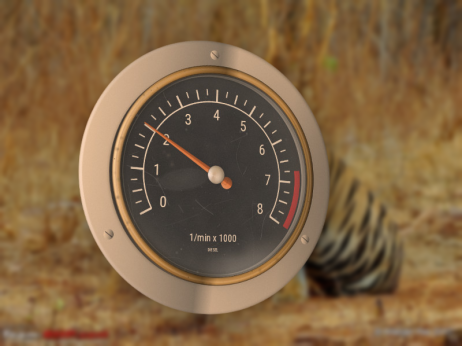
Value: rpm 2000
